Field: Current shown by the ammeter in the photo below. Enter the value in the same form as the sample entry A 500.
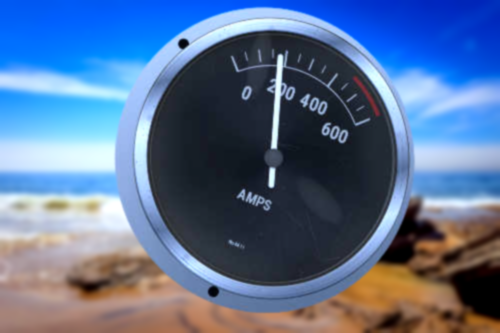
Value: A 175
